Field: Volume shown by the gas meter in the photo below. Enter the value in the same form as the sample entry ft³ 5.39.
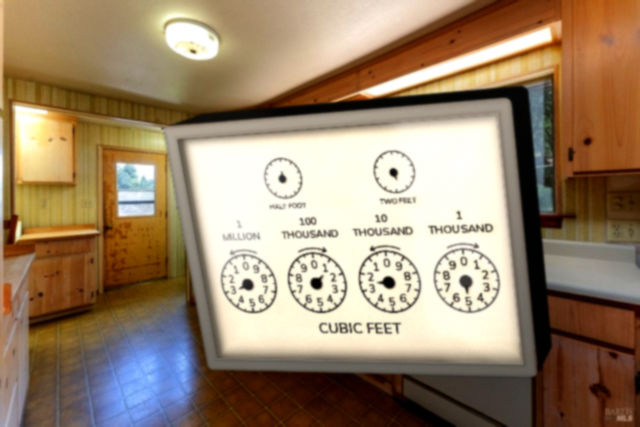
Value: ft³ 312500
